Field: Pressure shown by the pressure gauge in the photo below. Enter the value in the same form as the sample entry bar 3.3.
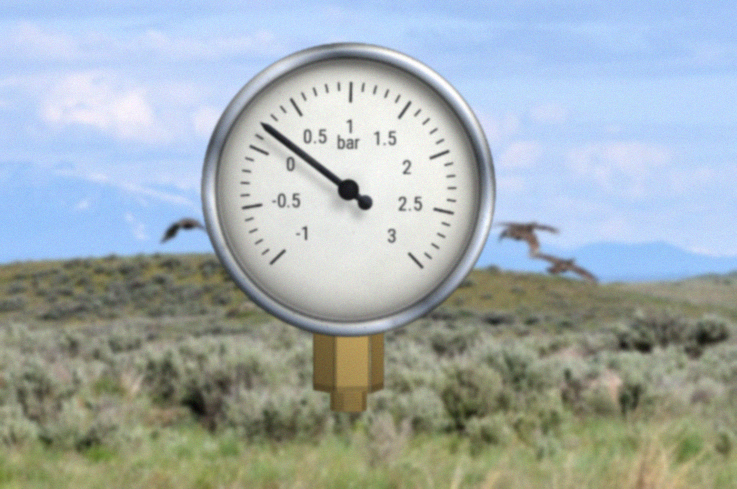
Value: bar 0.2
